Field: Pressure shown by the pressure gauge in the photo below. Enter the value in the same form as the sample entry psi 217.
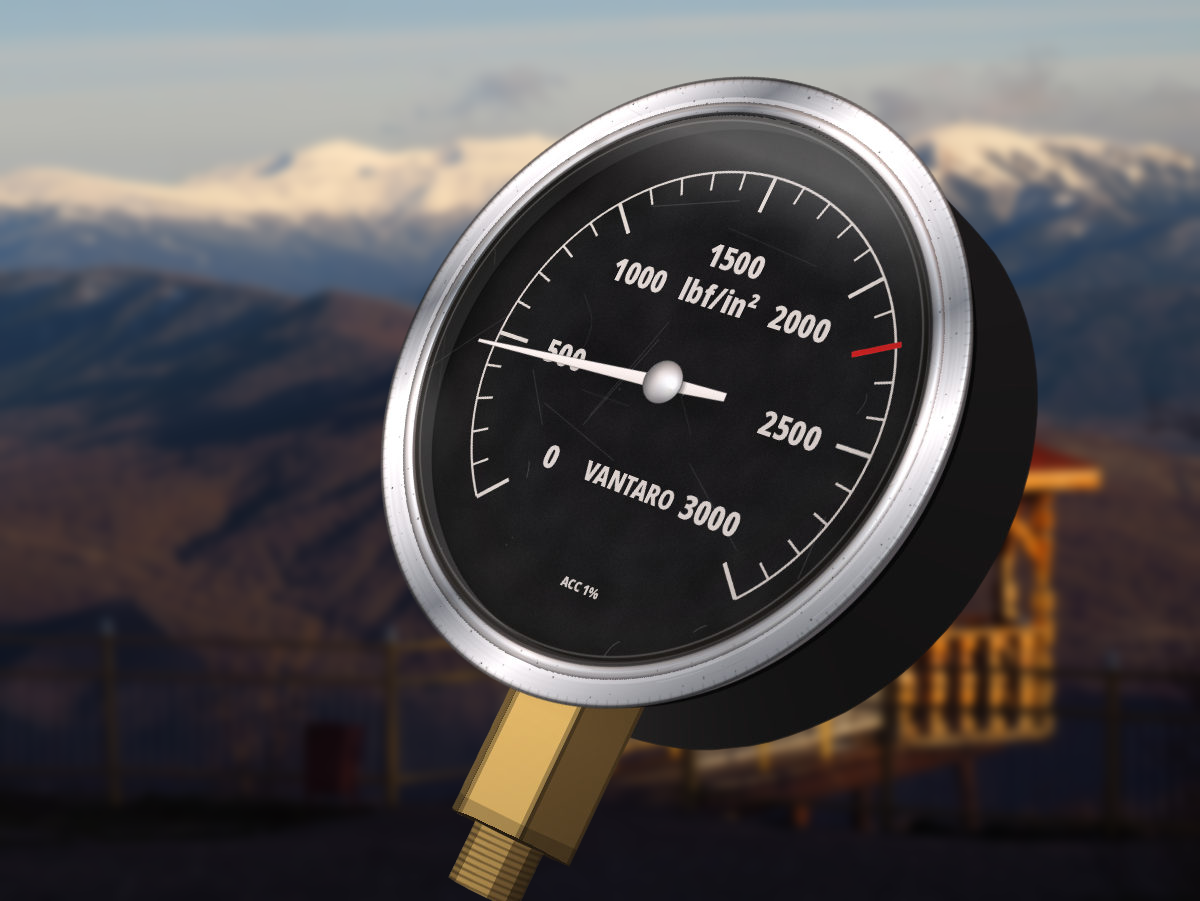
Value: psi 450
